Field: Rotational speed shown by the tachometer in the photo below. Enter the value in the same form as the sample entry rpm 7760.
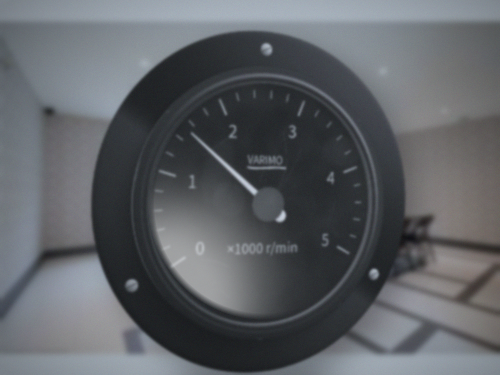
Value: rpm 1500
